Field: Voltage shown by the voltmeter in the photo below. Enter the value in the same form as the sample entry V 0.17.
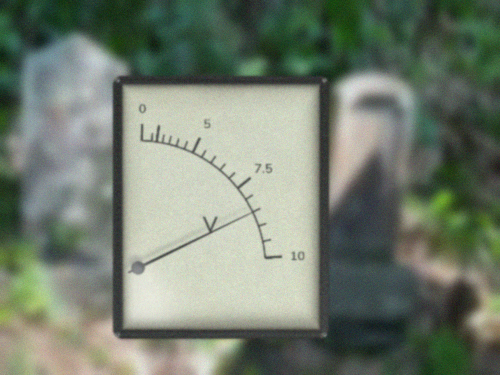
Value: V 8.5
